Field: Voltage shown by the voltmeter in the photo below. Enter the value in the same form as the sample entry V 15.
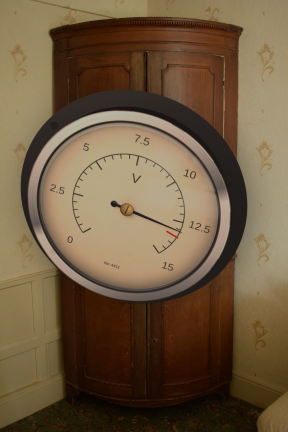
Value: V 13
